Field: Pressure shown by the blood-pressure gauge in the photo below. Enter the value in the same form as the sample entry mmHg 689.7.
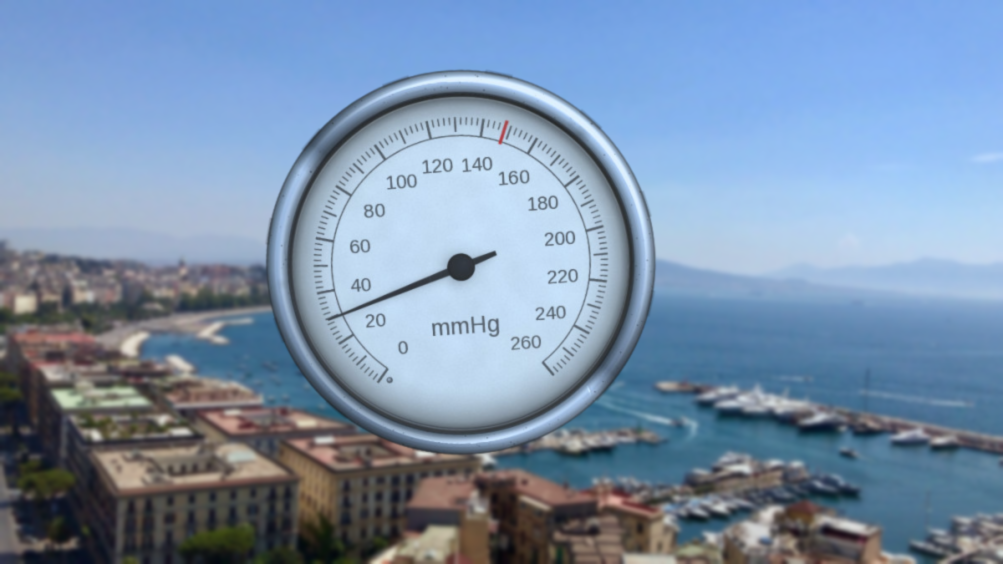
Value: mmHg 30
